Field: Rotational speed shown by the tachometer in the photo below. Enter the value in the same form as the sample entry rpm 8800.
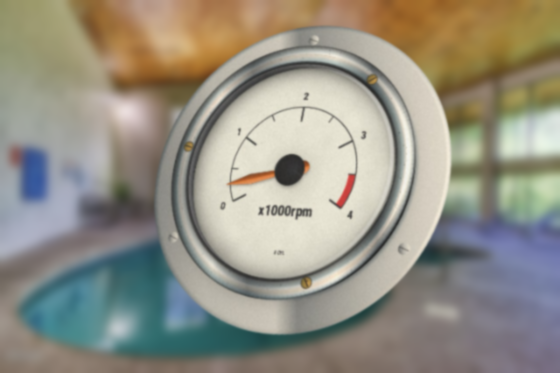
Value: rpm 250
